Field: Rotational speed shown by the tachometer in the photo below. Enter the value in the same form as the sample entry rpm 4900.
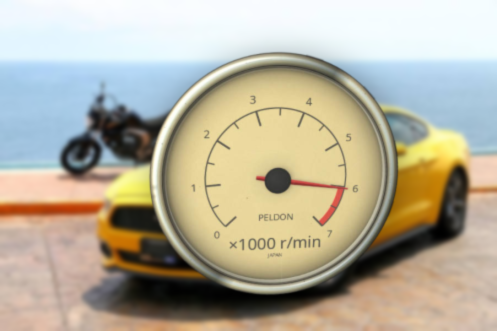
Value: rpm 6000
